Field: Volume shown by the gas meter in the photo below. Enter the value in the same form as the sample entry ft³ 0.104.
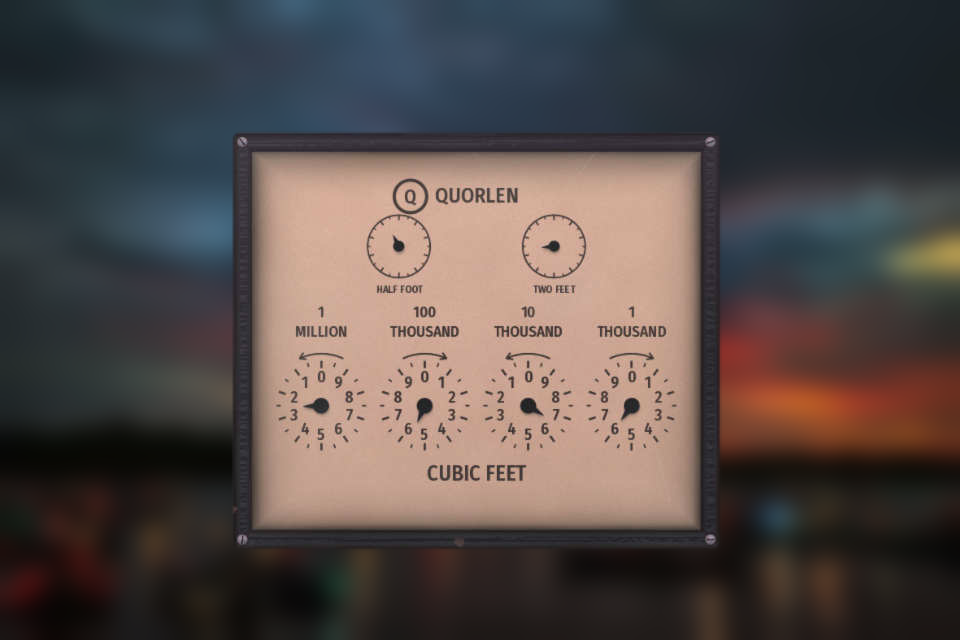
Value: ft³ 256600
